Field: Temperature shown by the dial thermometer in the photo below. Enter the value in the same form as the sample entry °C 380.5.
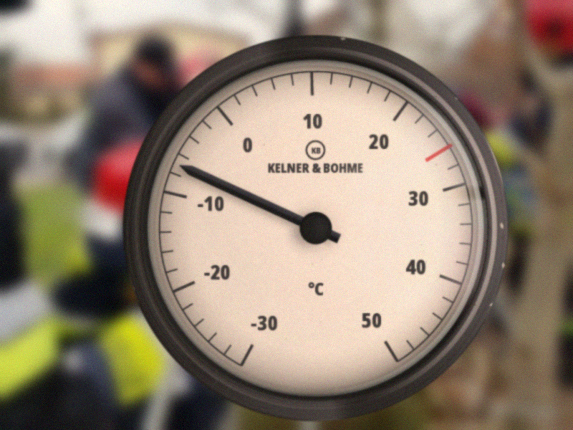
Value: °C -7
